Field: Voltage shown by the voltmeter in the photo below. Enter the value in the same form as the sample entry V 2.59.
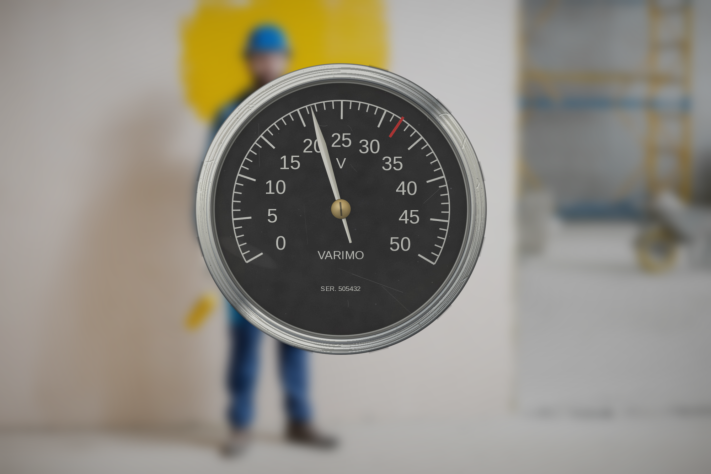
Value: V 21.5
